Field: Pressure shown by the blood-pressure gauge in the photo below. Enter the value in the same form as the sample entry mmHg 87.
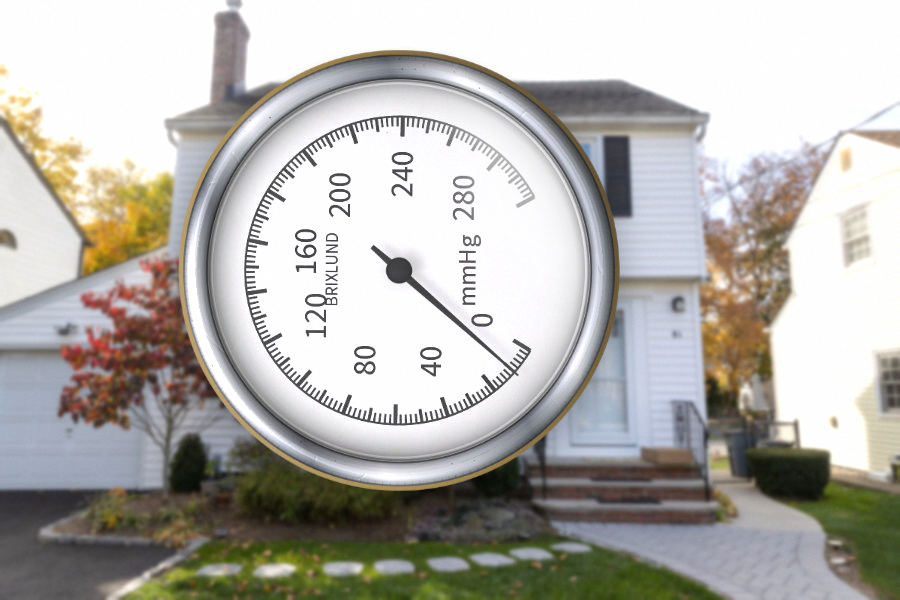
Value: mmHg 10
